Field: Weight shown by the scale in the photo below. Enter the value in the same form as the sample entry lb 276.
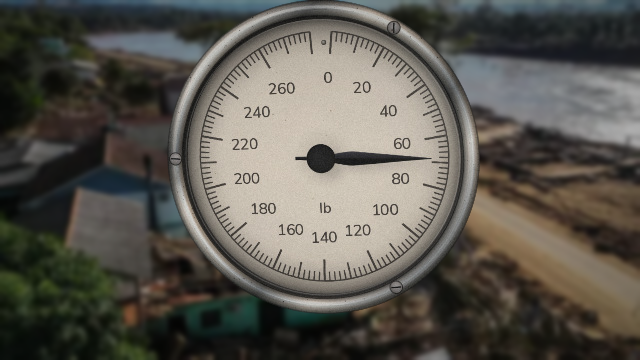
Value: lb 68
